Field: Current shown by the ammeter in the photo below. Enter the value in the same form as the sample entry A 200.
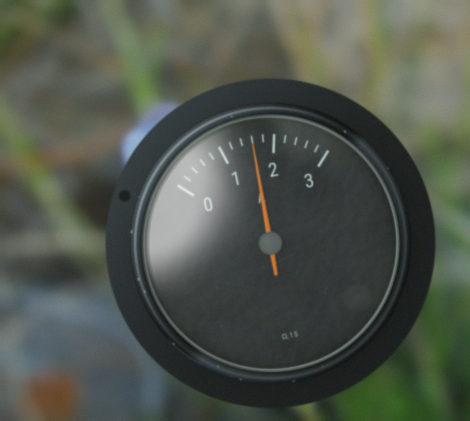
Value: A 1.6
